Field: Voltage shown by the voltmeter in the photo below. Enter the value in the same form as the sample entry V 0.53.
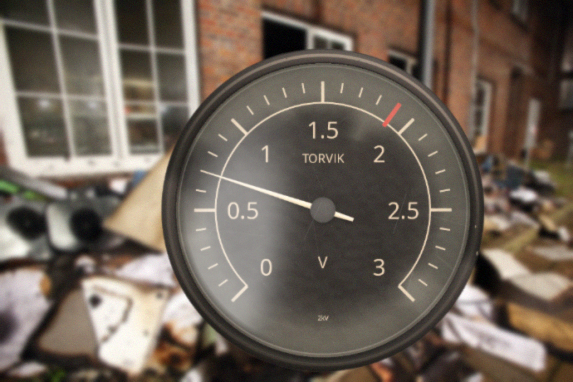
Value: V 0.7
